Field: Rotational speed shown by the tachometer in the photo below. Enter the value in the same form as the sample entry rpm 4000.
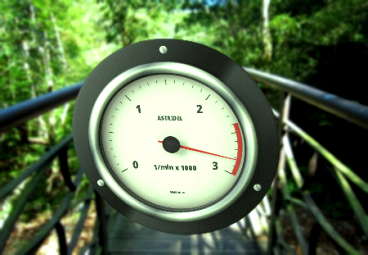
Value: rpm 2800
